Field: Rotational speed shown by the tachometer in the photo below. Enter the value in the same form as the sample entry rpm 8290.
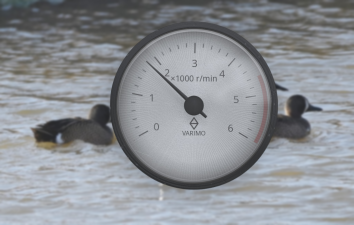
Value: rpm 1800
